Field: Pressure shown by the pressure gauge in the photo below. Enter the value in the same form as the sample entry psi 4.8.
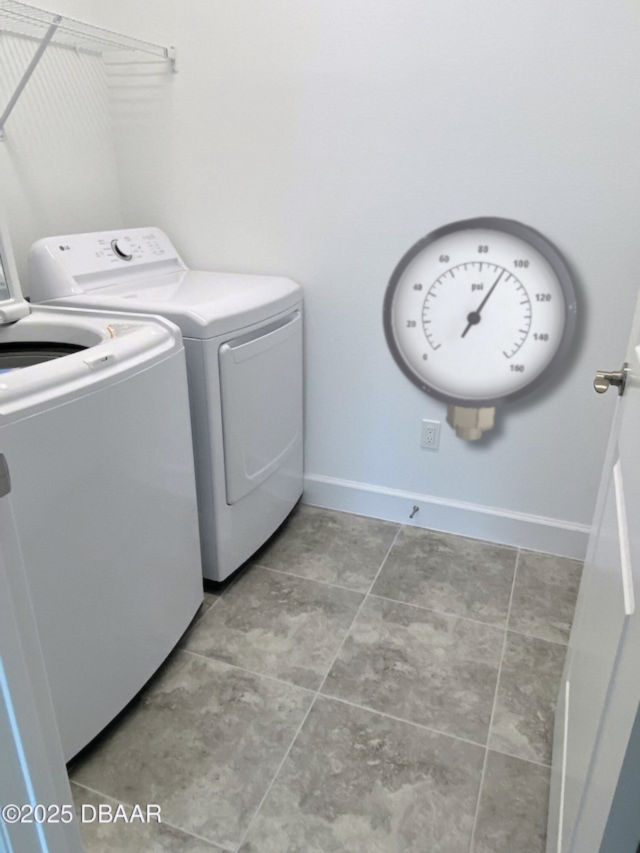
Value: psi 95
